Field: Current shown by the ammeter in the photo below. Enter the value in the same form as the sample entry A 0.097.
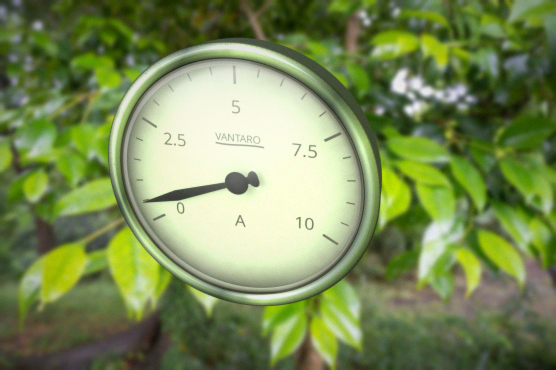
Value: A 0.5
